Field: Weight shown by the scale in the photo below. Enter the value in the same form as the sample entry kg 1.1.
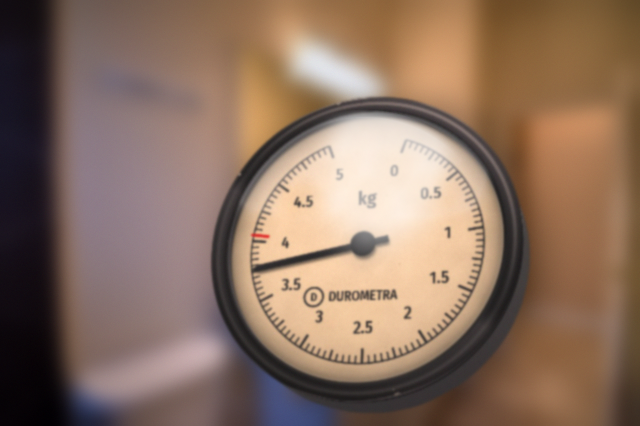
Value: kg 3.75
